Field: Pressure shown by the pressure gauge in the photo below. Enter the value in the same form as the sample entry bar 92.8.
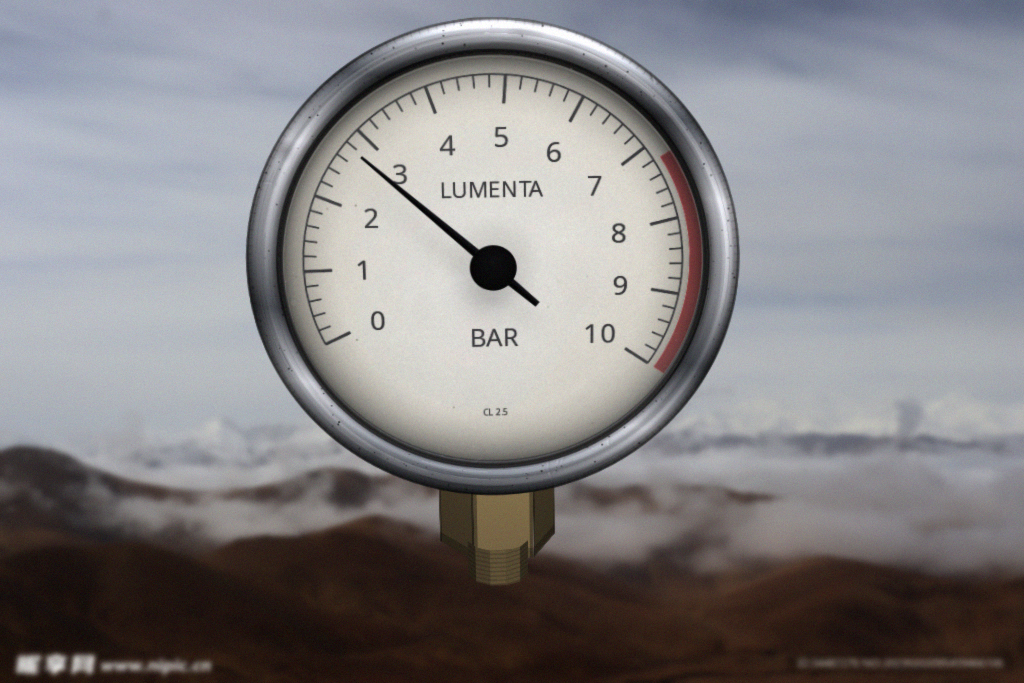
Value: bar 2.8
